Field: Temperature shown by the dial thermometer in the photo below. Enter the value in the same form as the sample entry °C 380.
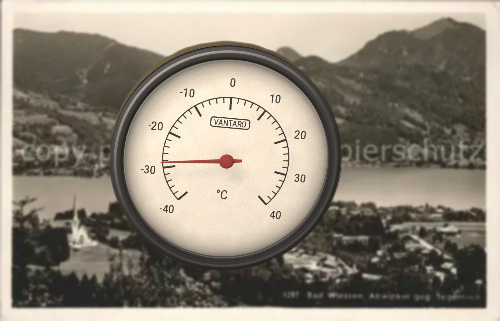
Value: °C -28
